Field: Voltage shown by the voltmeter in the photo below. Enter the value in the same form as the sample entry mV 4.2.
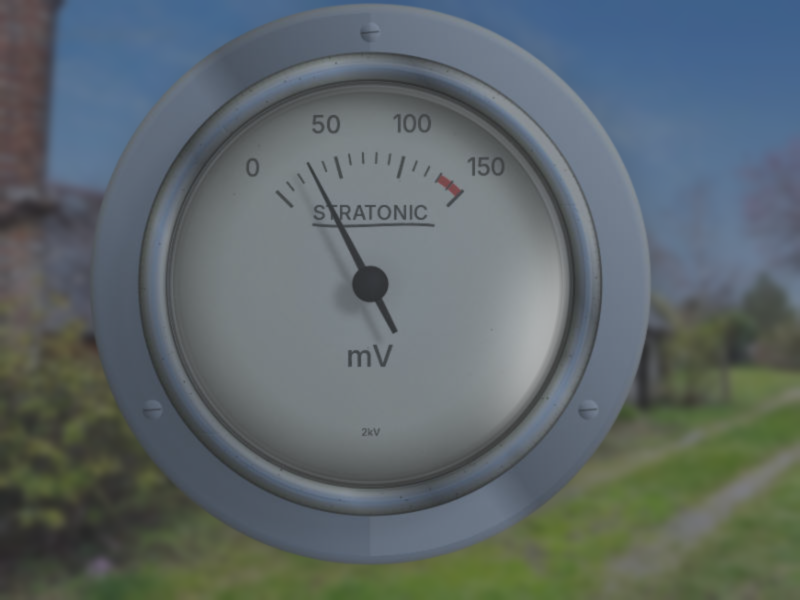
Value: mV 30
